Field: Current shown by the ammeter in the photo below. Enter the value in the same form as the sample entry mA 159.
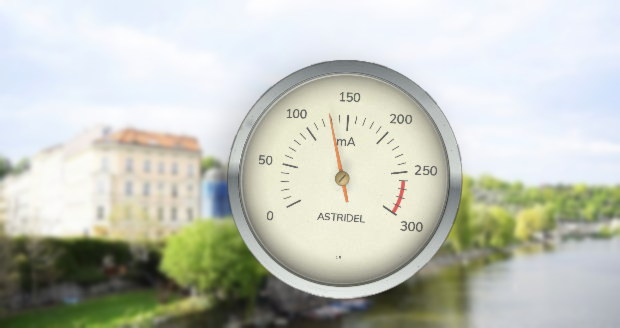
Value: mA 130
